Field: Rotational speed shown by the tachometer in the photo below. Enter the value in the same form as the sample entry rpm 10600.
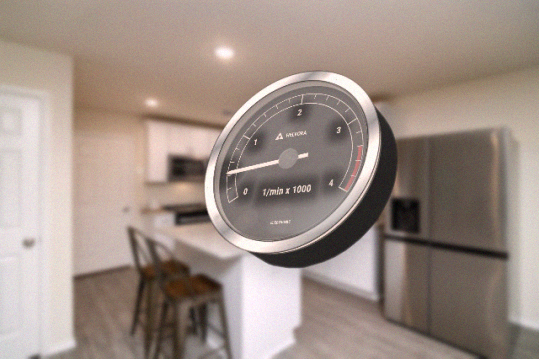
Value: rpm 400
